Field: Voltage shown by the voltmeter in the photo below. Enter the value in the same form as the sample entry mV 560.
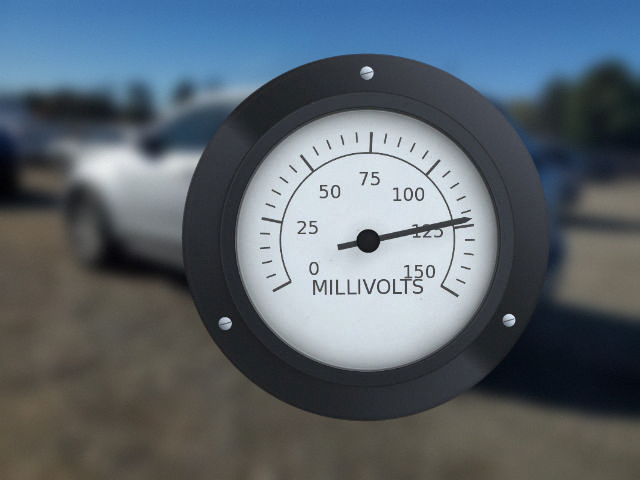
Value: mV 122.5
